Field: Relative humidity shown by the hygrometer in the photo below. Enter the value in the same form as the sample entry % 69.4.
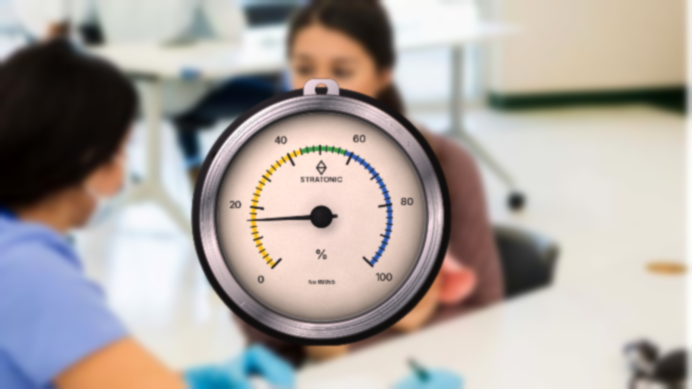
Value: % 16
